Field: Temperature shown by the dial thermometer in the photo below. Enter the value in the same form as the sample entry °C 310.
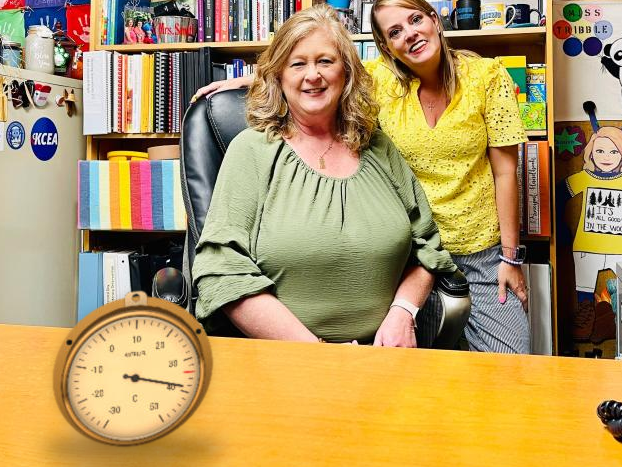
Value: °C 38
